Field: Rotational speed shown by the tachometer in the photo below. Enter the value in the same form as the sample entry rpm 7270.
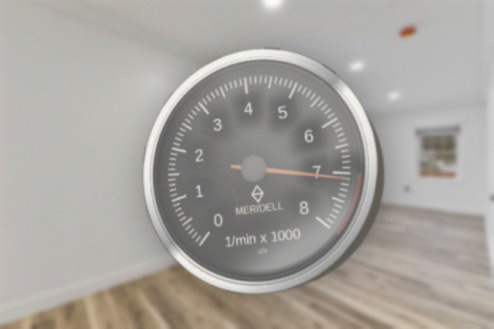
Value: rpm 7100
